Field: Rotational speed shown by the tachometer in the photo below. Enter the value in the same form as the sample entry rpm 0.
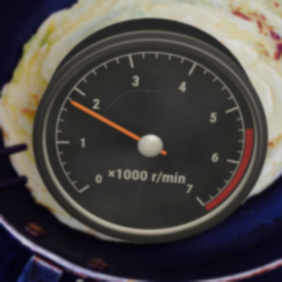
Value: rpm 1800
